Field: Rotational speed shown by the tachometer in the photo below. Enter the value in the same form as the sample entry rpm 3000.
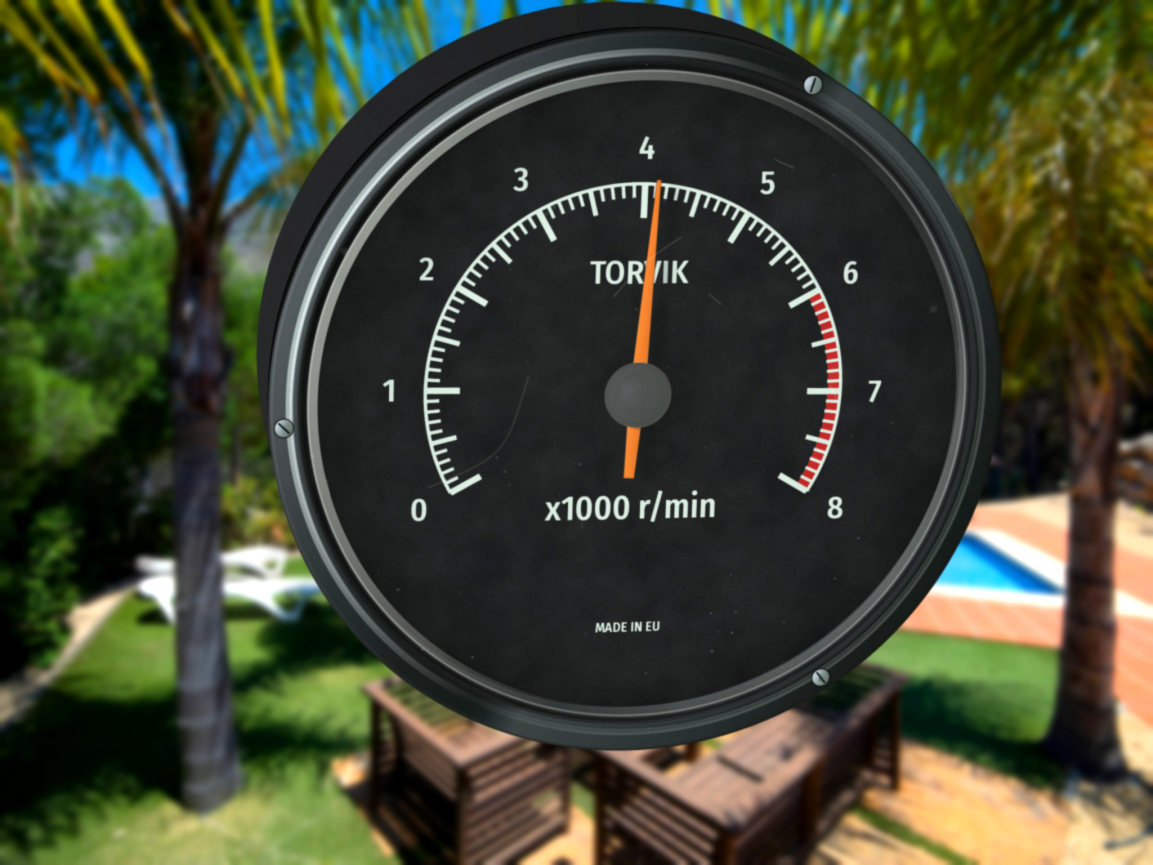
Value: rpm 4100
